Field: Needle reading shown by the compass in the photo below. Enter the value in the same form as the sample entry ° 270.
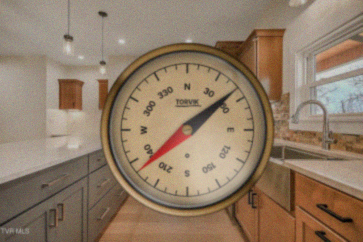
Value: ° 230
